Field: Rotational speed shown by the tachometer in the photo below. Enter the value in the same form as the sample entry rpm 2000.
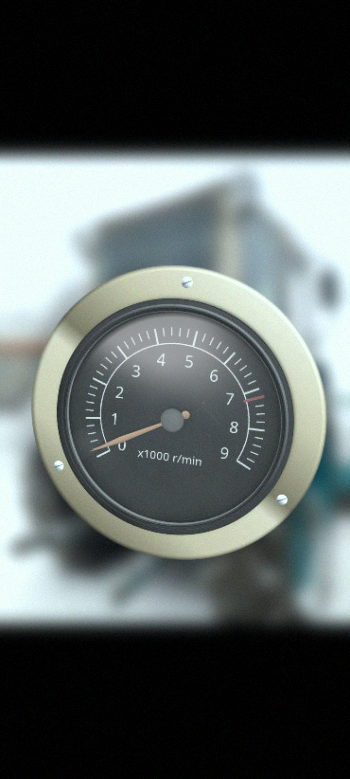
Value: rpm 200
